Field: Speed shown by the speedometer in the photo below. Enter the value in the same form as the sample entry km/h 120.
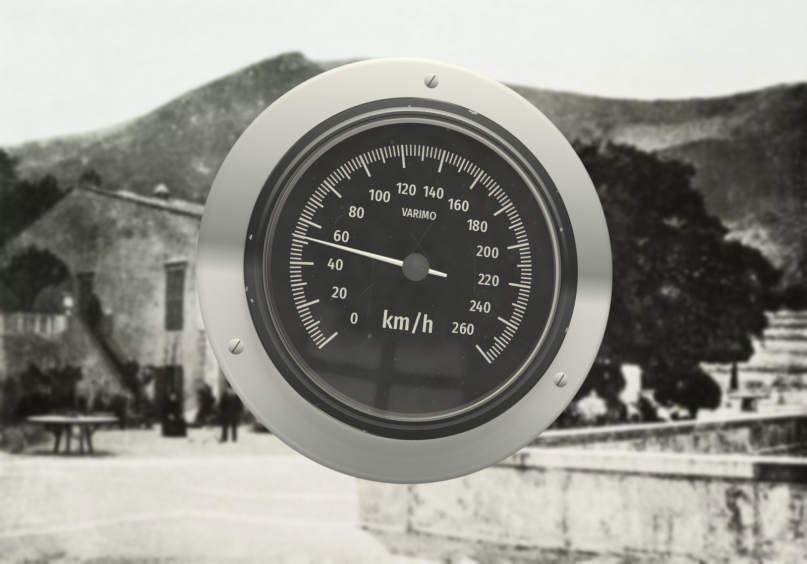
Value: km/h 52
